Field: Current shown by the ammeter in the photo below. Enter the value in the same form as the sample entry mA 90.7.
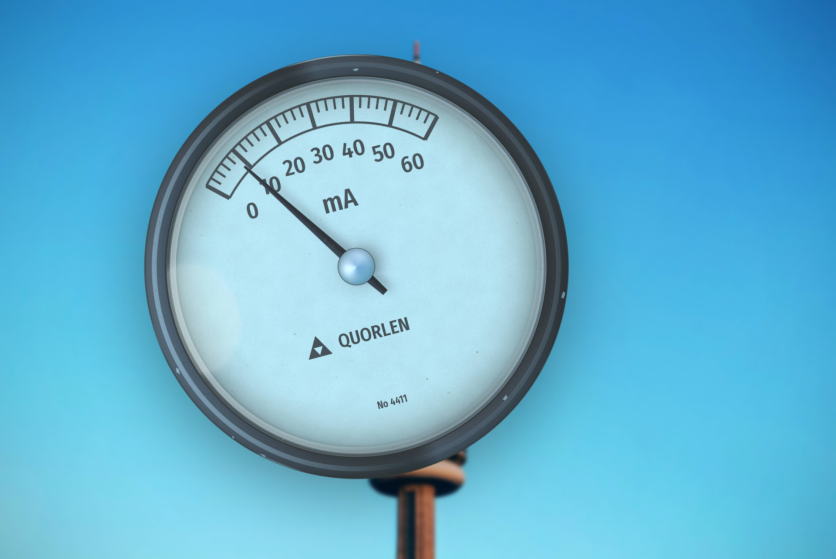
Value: mA 9
